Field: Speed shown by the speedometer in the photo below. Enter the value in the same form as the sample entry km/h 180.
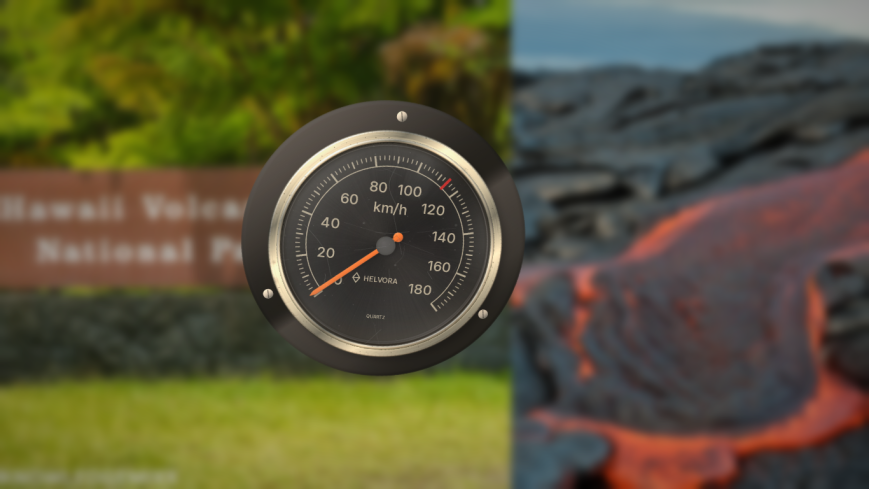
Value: km/h 2
